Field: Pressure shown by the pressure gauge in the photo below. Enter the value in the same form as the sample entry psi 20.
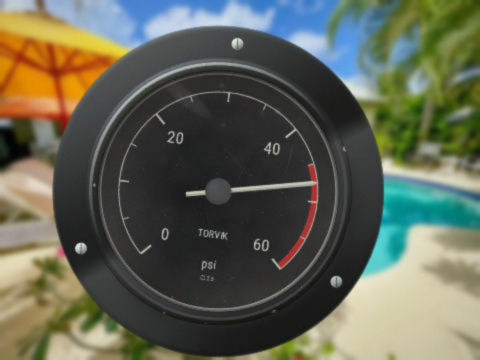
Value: psi 47.5
